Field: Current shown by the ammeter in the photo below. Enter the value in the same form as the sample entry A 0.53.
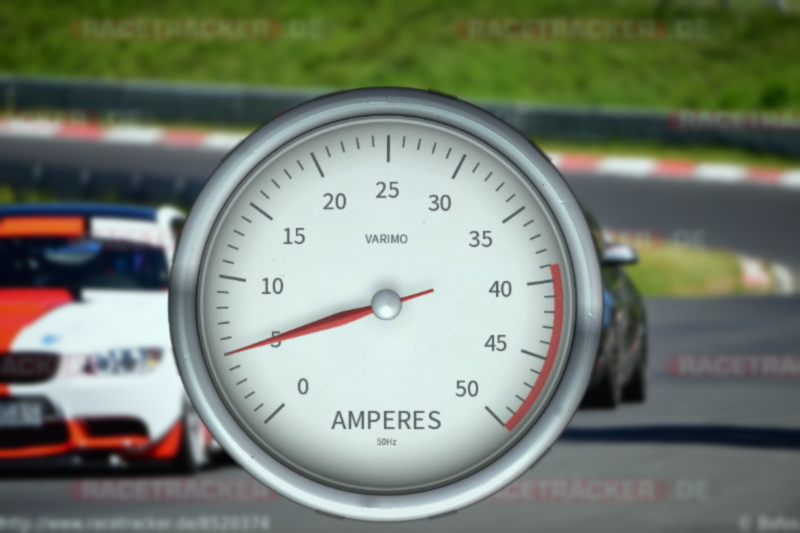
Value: A 5
